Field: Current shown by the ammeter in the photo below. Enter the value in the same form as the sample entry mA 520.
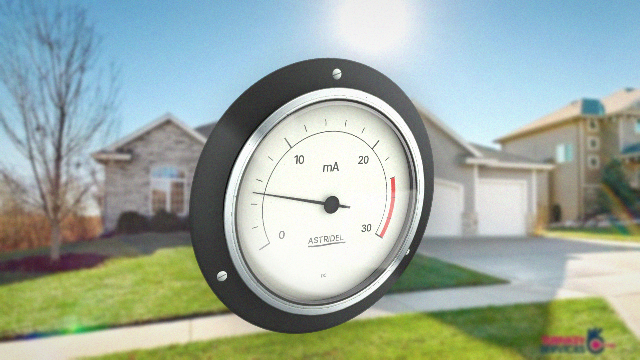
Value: mA 5
